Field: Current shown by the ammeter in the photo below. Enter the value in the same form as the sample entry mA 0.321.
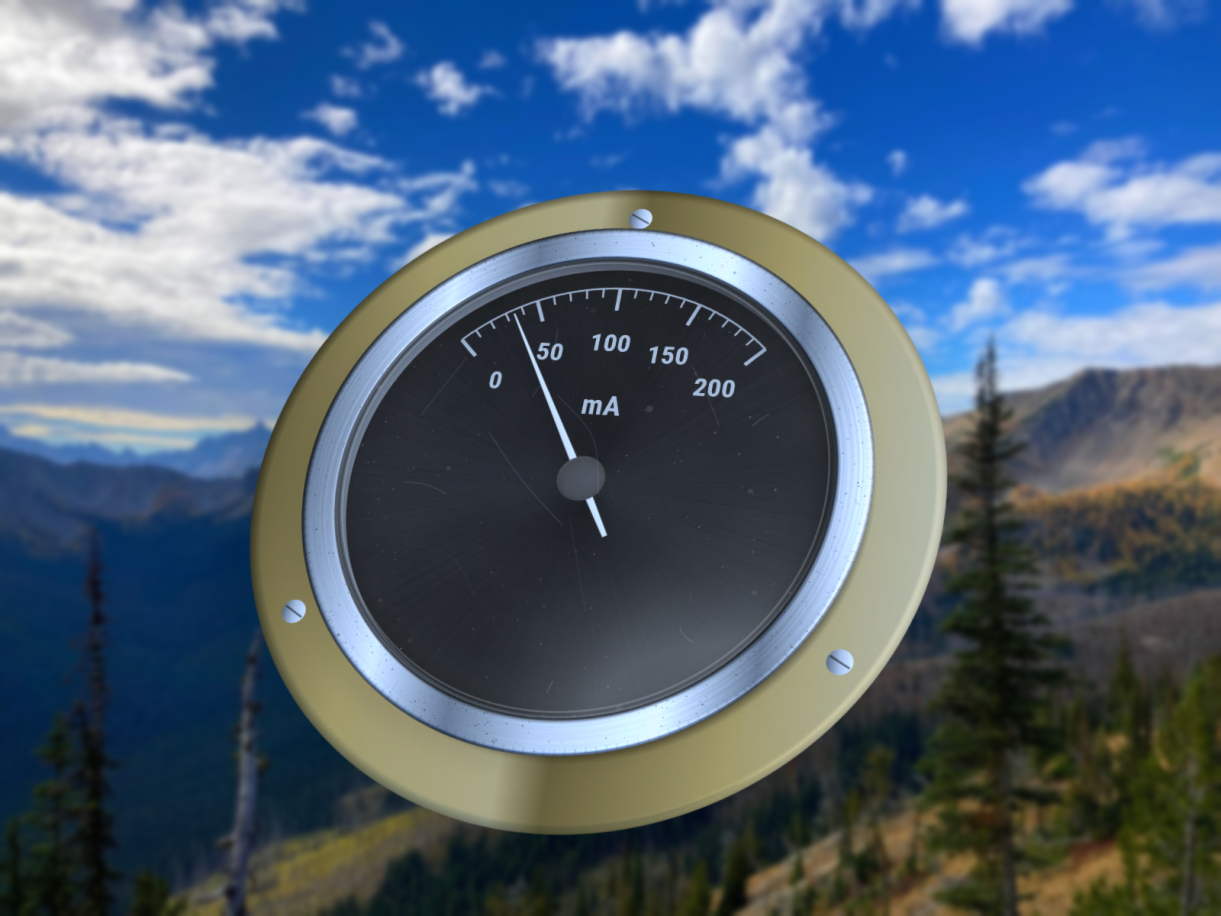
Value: mA 35
